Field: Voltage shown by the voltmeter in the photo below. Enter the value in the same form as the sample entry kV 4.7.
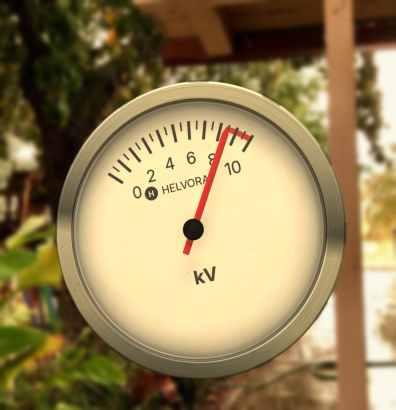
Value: kV 8.5
